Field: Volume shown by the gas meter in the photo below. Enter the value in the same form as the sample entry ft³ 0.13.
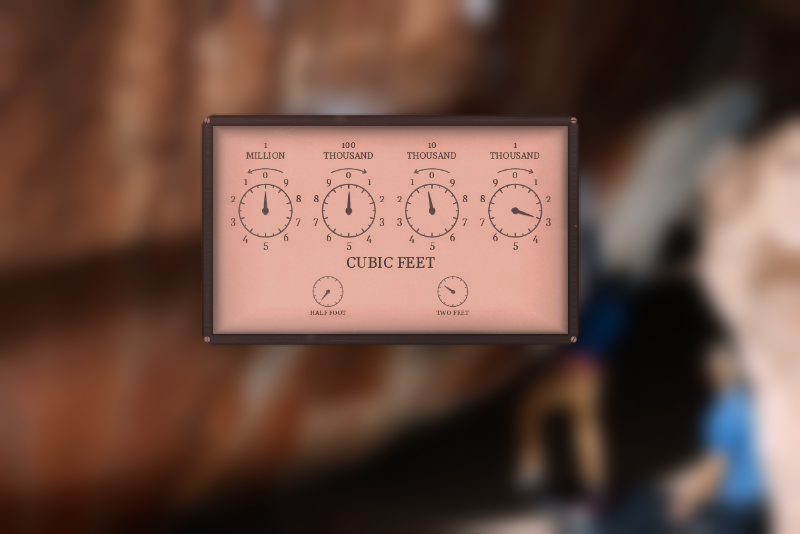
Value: ft³ 300
